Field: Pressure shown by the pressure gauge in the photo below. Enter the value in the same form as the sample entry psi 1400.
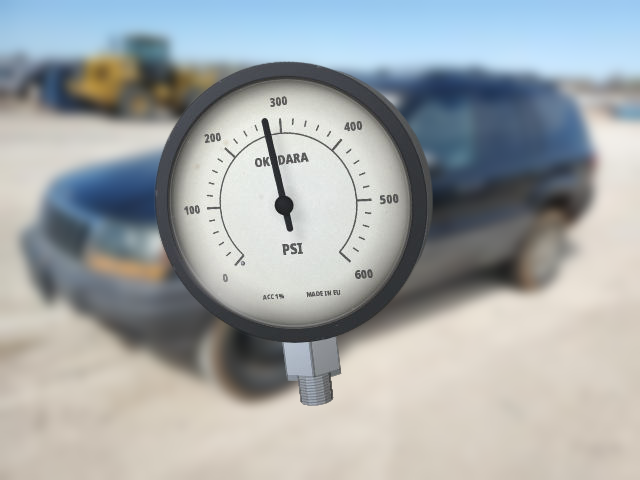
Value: psi 280
